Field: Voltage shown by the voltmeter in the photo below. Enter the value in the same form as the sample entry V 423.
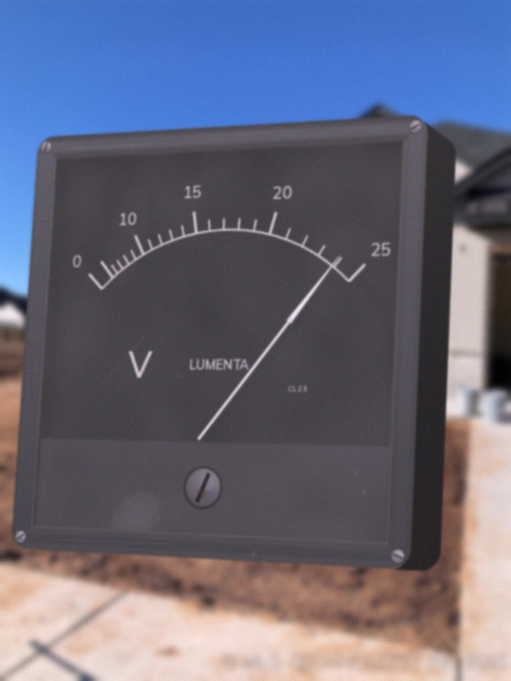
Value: V 24
